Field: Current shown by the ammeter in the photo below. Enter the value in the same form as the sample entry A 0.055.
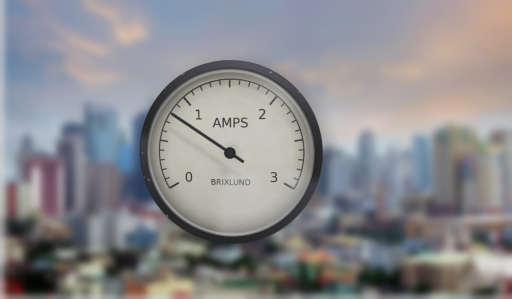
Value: A 0.8
